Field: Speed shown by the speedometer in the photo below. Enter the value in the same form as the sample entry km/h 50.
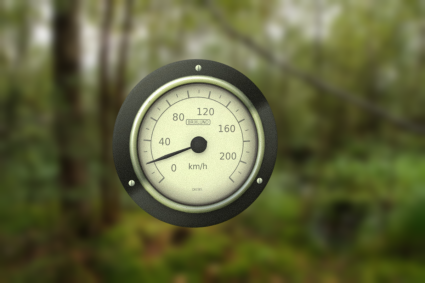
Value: km/h 20
